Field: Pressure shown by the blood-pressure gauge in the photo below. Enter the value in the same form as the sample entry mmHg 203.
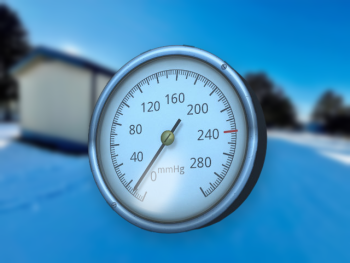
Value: mmHg 10
